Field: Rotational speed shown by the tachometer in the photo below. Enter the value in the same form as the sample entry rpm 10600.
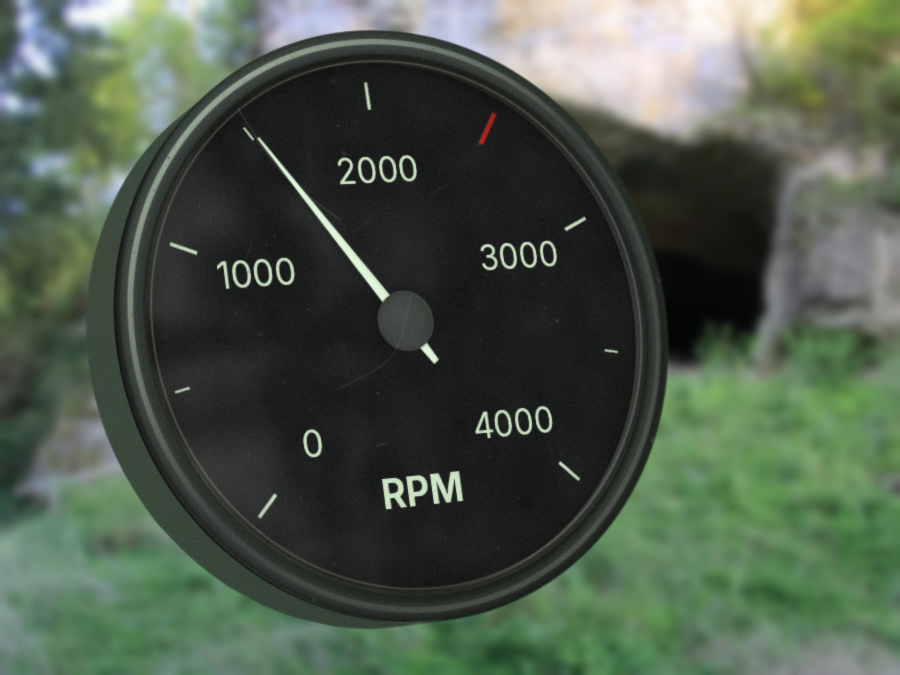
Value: rpm 1500
